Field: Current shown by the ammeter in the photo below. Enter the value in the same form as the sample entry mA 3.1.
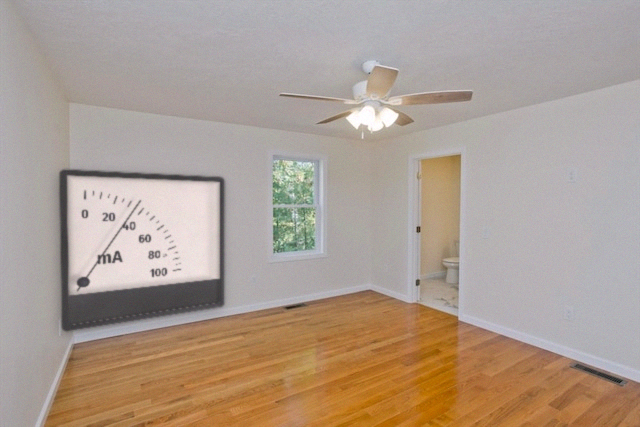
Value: mA 35
